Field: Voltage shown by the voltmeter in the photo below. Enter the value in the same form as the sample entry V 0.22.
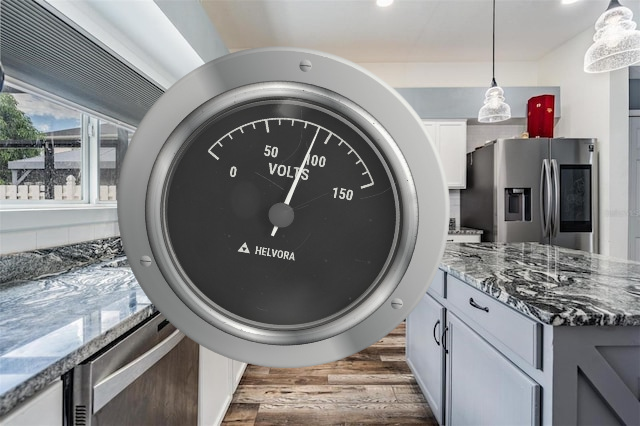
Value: V 90
